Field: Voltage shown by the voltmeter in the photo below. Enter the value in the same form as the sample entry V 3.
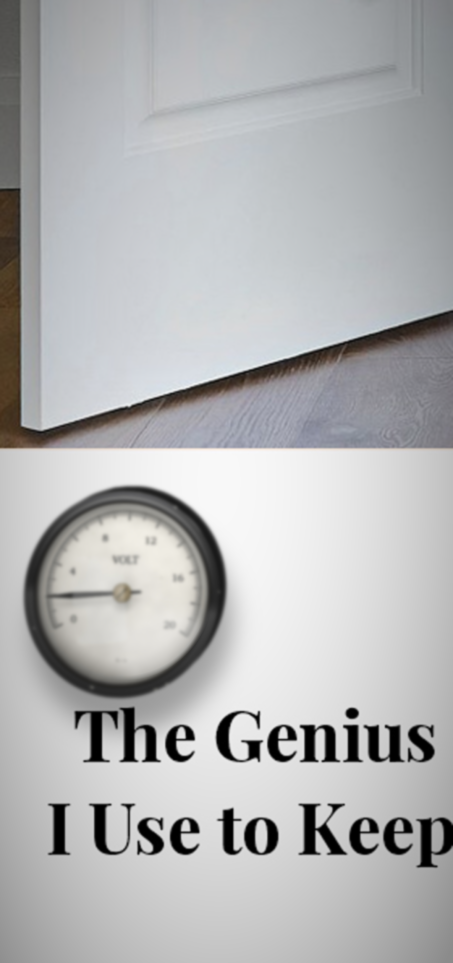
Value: V 2
